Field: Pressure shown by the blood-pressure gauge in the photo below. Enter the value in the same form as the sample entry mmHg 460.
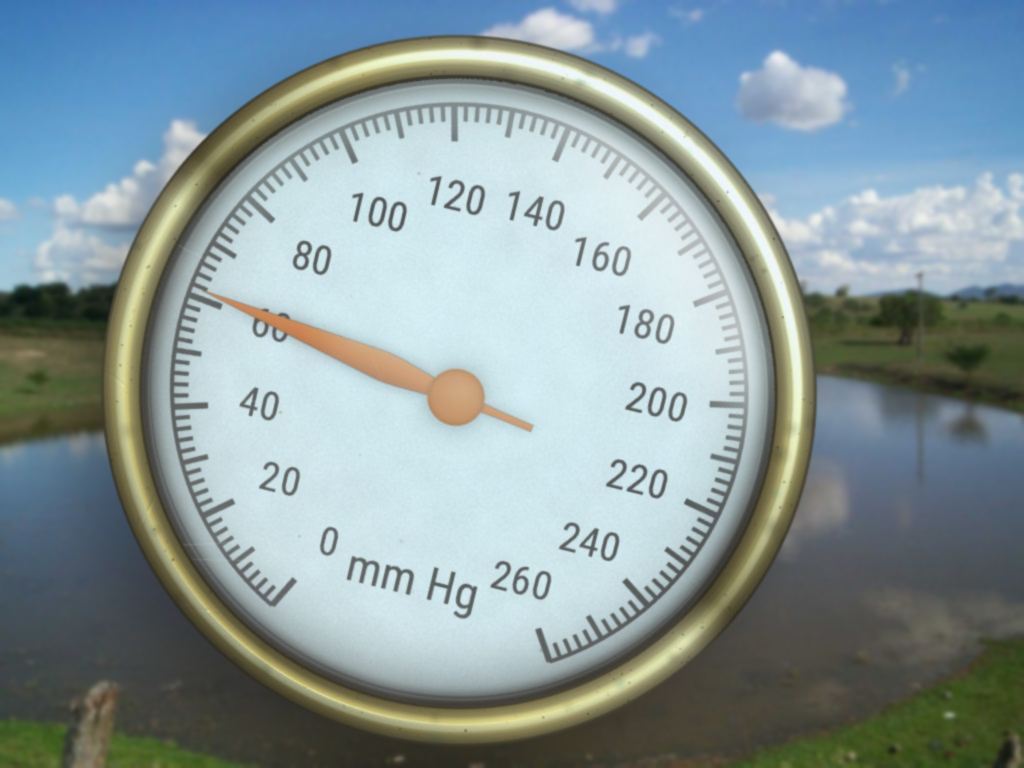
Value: mmHg 62
